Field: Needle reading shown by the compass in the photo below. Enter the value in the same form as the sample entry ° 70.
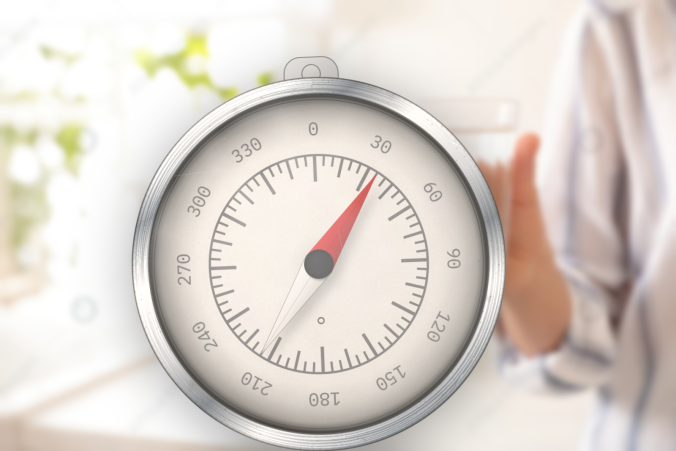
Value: ° 35
